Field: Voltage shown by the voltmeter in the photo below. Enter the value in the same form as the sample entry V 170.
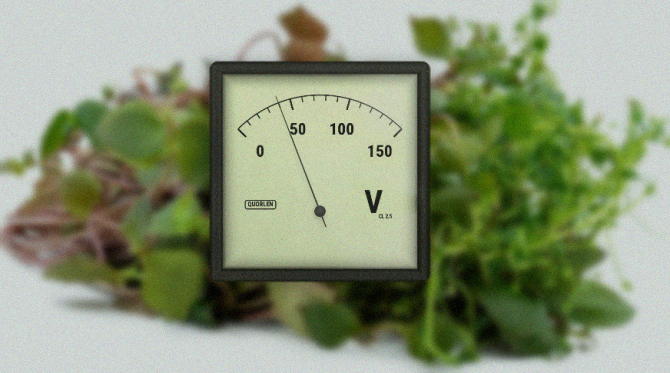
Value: V 40
